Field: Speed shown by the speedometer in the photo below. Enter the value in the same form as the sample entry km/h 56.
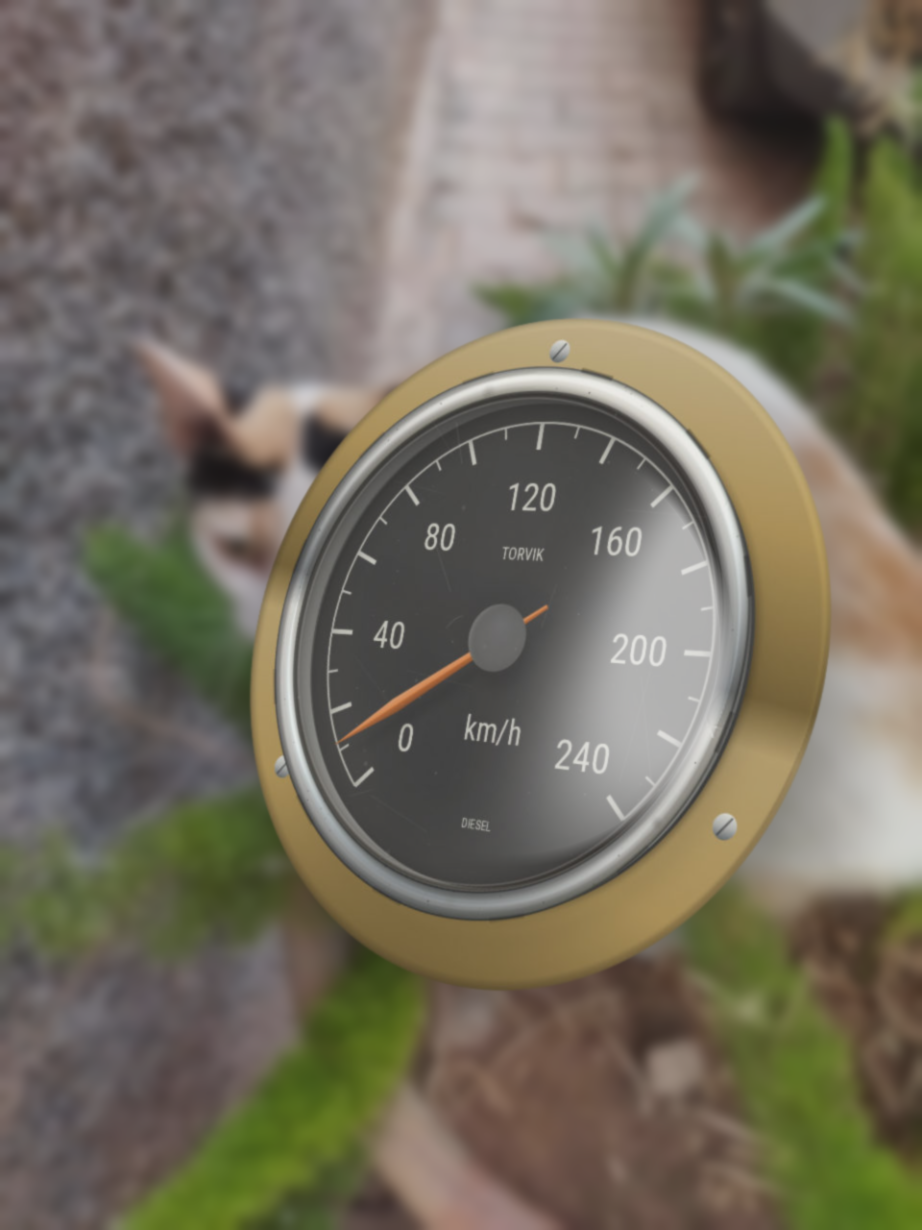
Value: km/h 10
